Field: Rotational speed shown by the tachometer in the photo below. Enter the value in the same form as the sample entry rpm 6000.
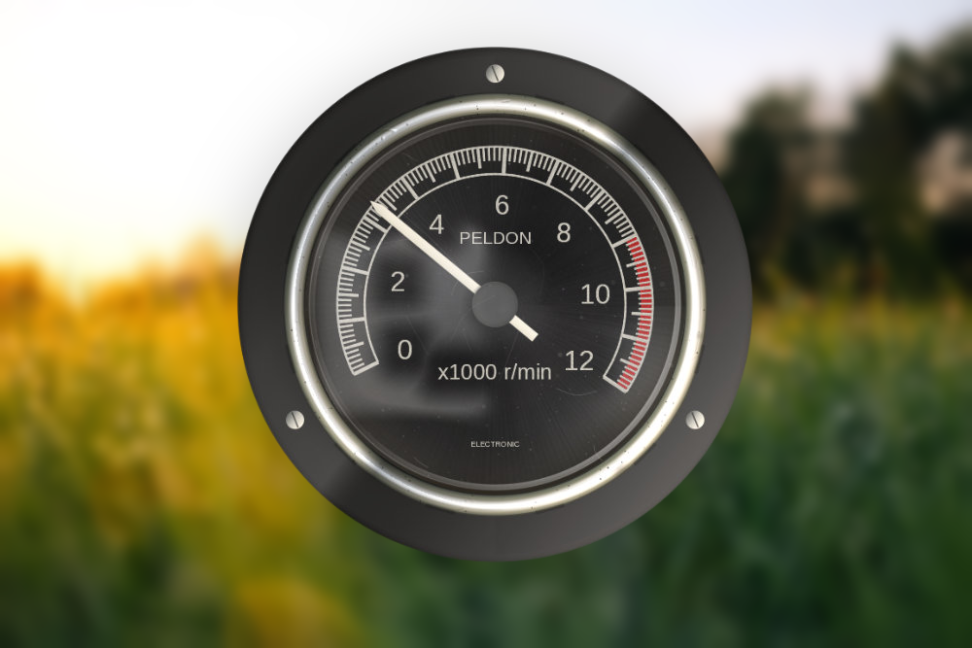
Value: rpm 3300
